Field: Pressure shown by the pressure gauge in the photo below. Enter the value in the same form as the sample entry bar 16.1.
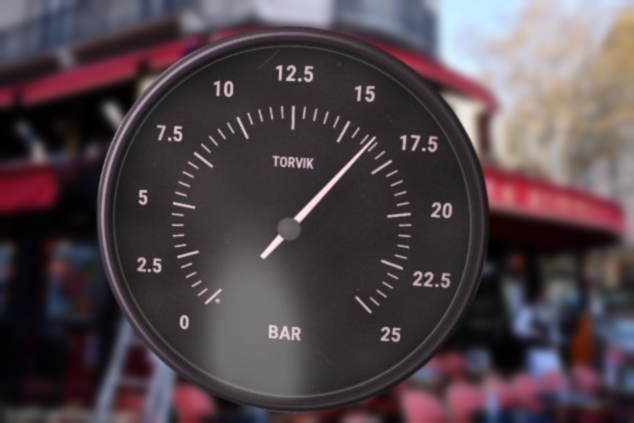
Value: bar 16.25
